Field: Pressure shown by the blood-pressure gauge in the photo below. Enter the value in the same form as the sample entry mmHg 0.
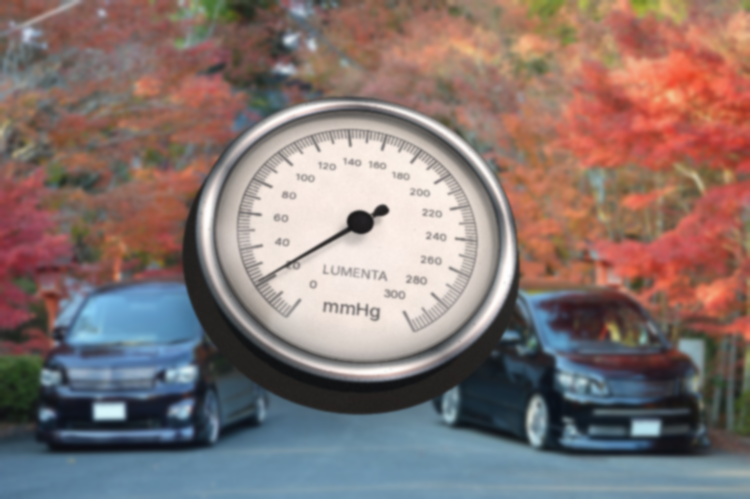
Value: mmHg 20
